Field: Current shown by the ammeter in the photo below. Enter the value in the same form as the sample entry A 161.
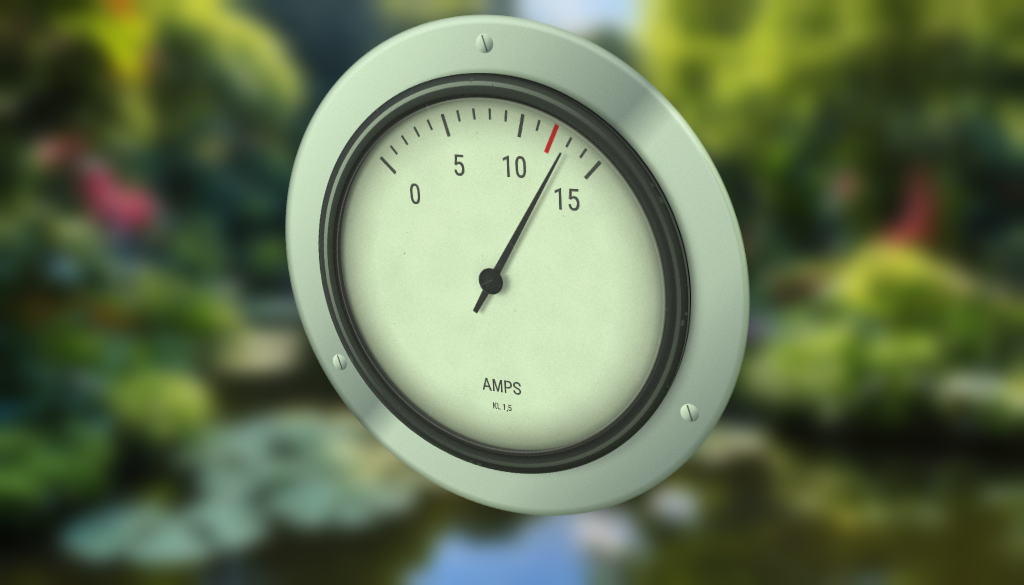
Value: A 13
